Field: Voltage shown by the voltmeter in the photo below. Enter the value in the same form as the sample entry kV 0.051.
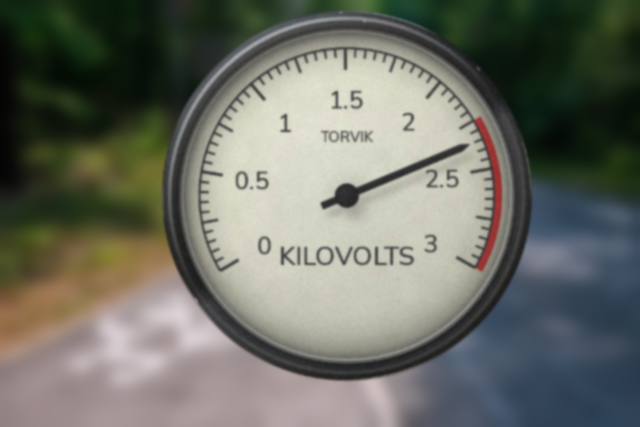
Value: kV 2.35
